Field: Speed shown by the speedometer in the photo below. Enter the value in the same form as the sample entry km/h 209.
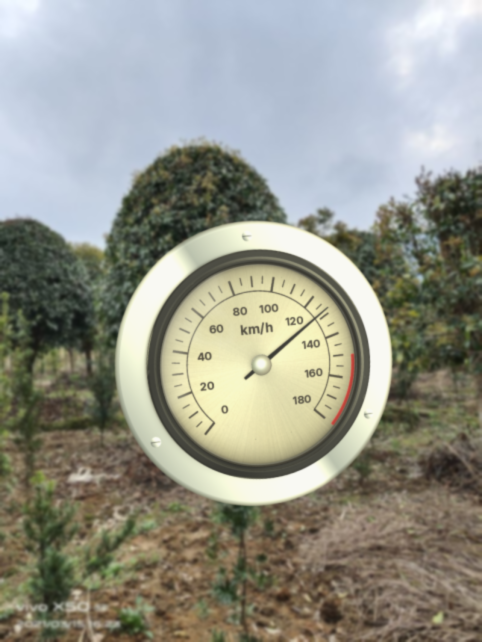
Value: km/h 127.5
